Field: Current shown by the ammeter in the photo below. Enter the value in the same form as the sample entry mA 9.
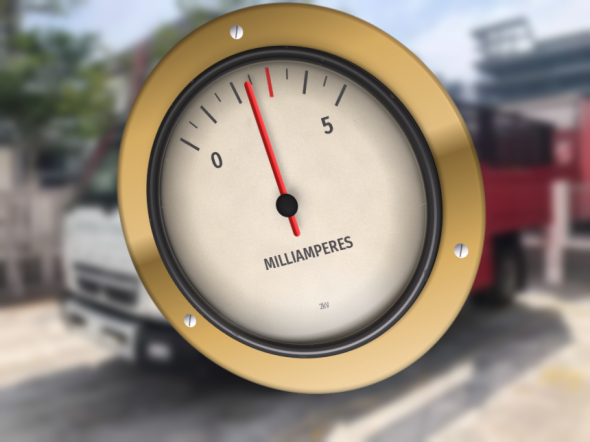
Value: mA 2.5
